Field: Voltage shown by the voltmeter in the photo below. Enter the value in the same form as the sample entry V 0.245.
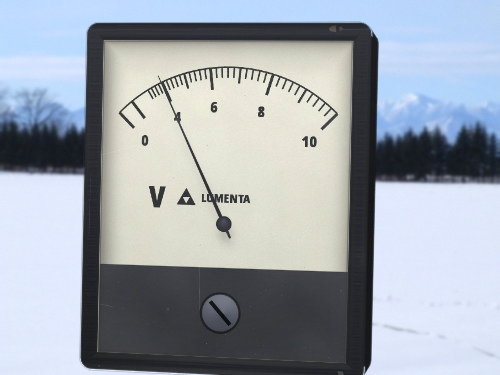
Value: V 4
